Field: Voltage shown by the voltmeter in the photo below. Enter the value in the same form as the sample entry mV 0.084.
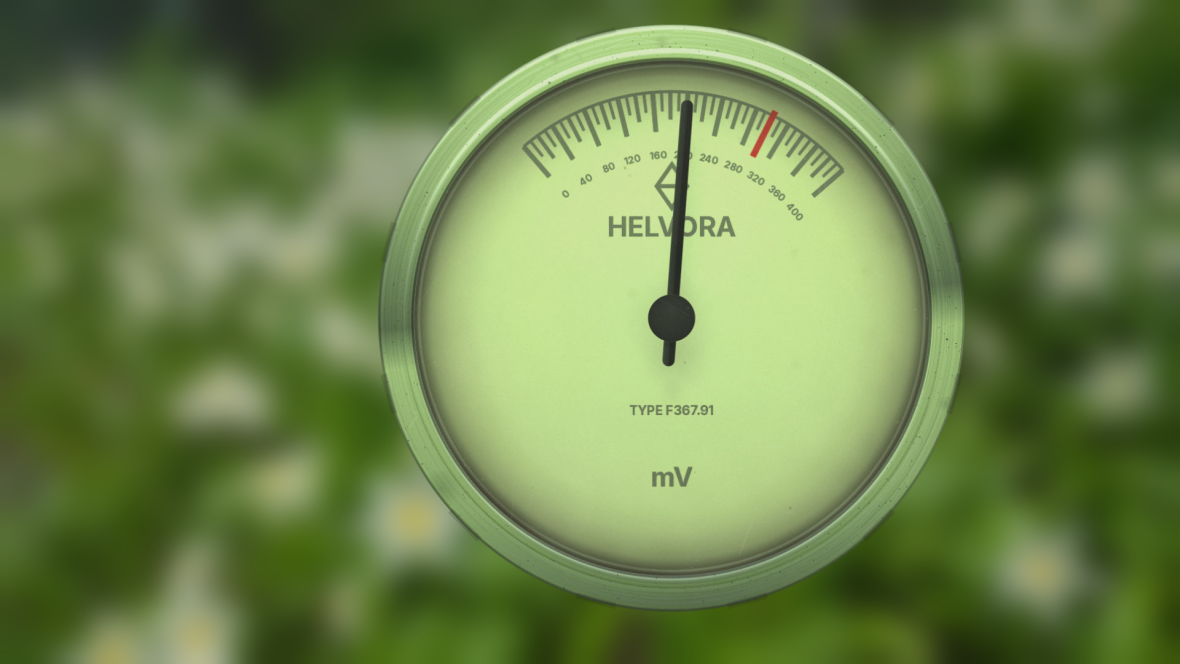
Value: mV 200
